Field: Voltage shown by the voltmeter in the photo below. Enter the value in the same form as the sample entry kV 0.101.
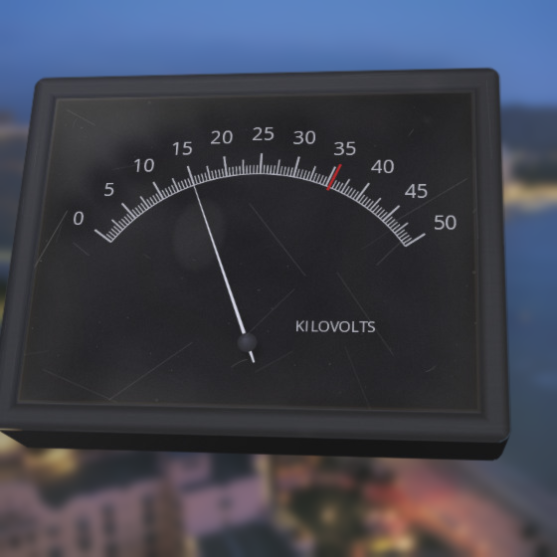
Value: kV 15
